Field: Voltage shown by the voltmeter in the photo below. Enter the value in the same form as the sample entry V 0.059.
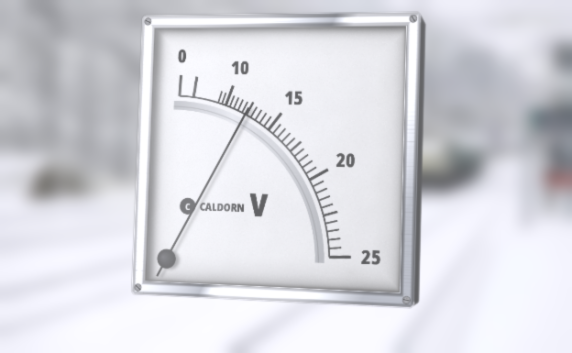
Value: V 12.5
